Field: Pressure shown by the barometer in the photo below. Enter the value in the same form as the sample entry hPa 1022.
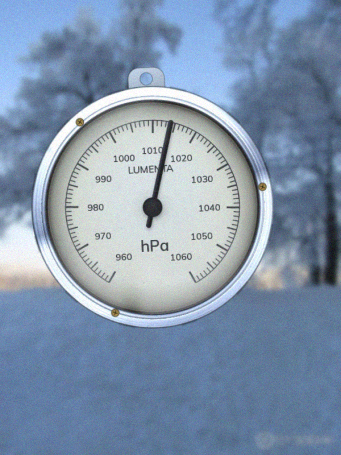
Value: hPa 1014
